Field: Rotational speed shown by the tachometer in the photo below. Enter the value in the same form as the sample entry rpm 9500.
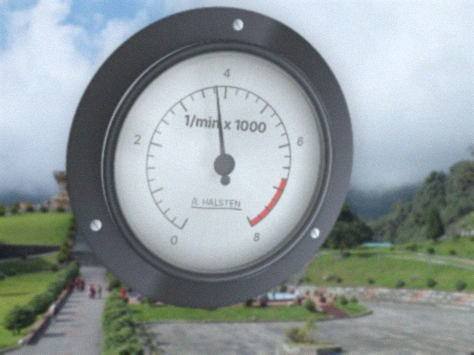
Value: rpm 3750
